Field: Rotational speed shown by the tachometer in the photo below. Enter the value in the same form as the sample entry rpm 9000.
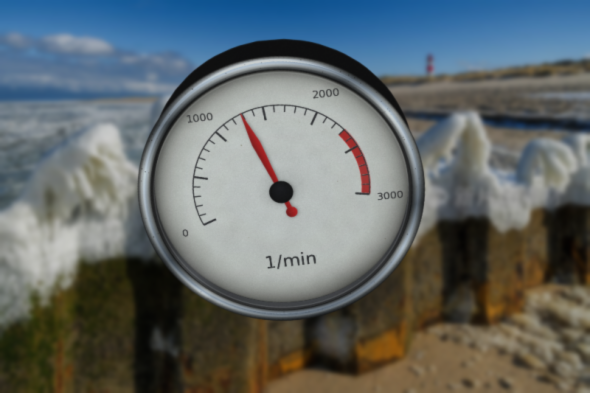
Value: rpm 1300
